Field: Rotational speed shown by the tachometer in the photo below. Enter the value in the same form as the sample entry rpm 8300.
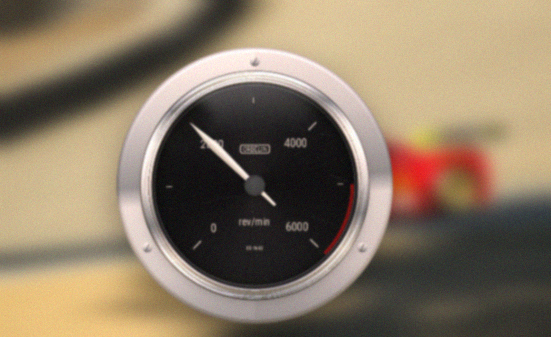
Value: rpm 2000
